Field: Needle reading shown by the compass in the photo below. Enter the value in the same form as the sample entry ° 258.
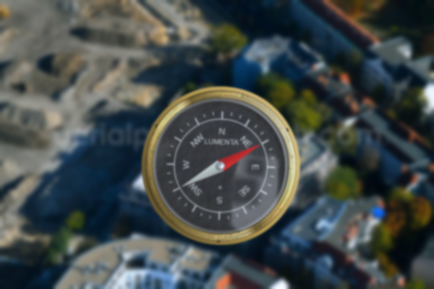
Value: ° 60
